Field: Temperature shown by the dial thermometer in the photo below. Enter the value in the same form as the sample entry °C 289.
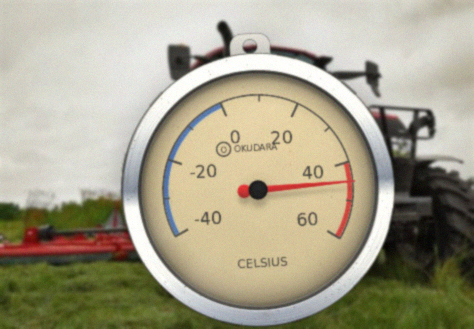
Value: °C 45
